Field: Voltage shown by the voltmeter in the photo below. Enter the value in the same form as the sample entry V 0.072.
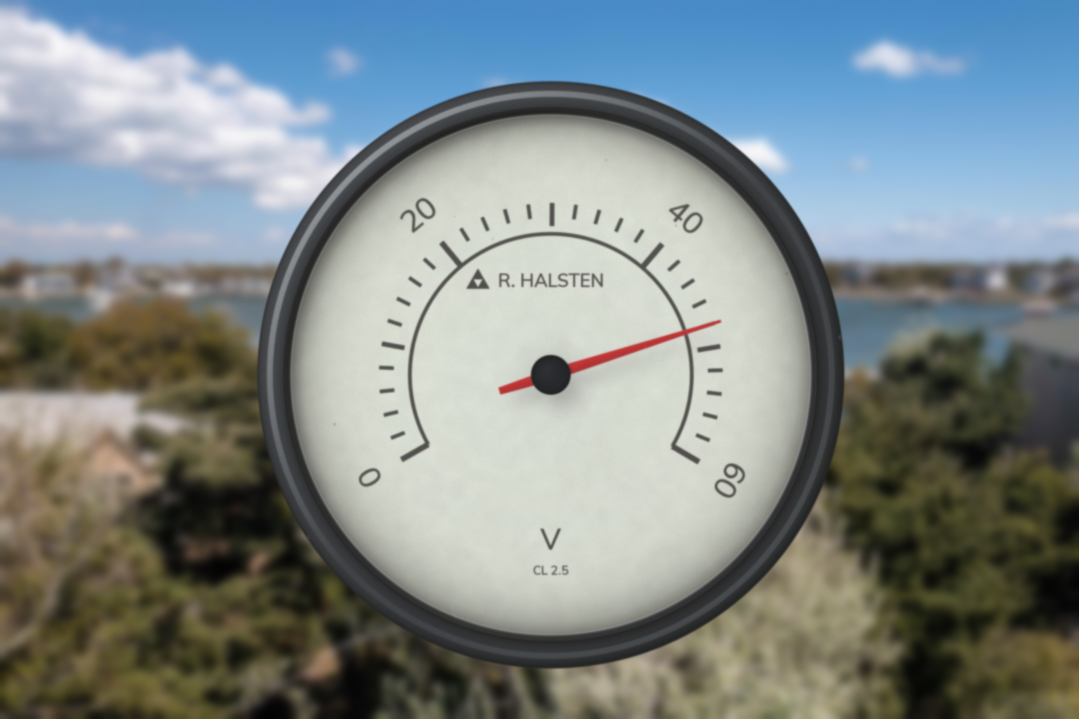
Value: V 48
